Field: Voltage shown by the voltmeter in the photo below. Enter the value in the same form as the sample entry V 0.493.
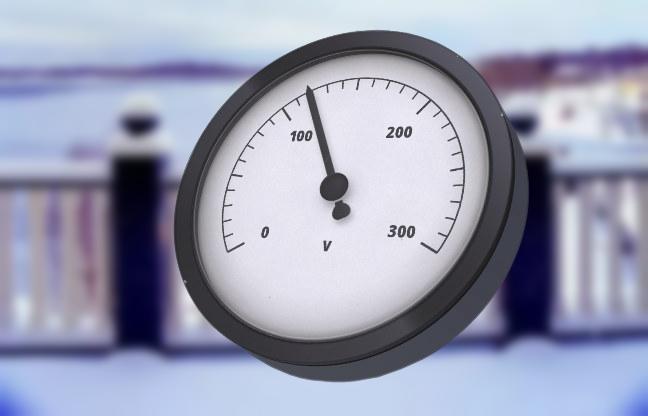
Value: V 120
